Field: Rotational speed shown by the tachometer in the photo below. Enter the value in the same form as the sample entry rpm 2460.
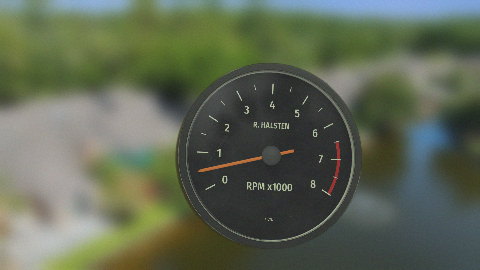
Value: rpm 500
